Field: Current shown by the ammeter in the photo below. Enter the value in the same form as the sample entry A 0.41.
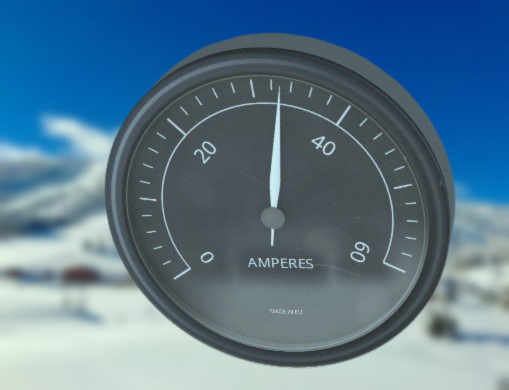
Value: A 33
